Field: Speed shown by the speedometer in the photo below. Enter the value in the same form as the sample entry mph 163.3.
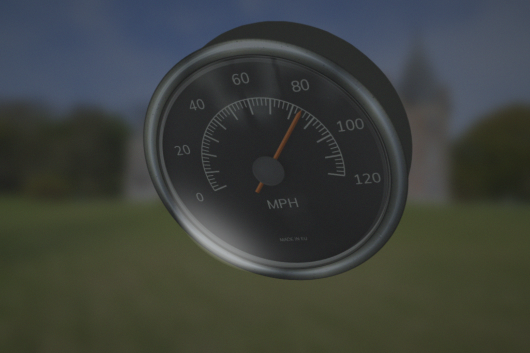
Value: mph 84
